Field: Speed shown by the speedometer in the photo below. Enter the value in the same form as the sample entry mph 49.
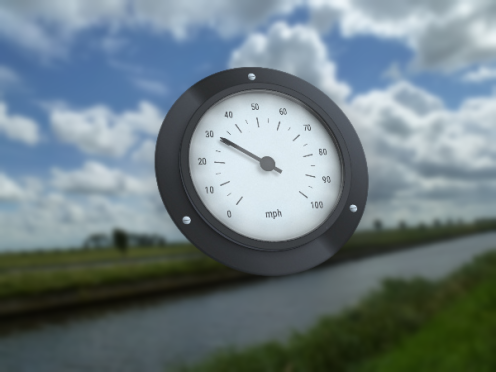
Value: mph 30
